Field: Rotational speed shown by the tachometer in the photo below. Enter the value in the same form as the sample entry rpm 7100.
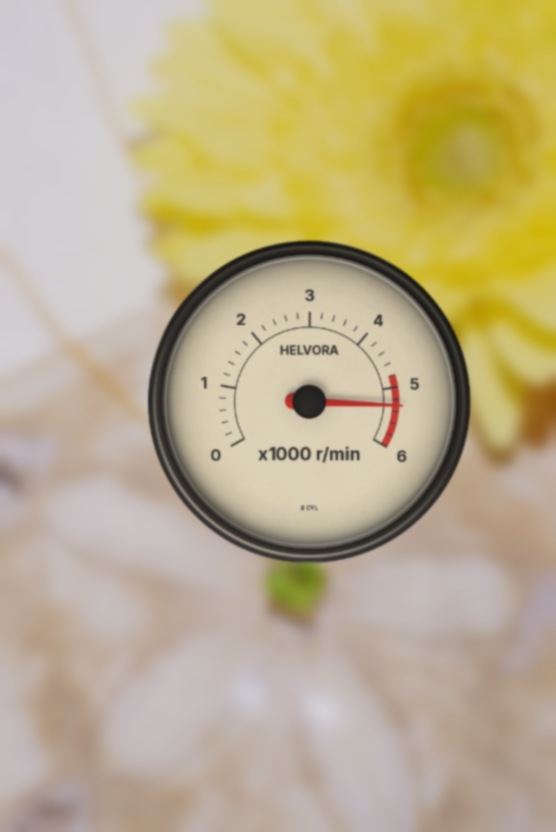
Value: rpm 5300
